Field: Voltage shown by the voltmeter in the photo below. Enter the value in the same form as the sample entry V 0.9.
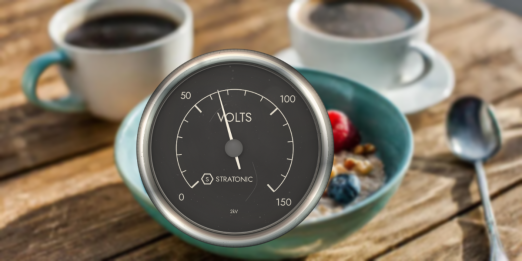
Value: V 65
